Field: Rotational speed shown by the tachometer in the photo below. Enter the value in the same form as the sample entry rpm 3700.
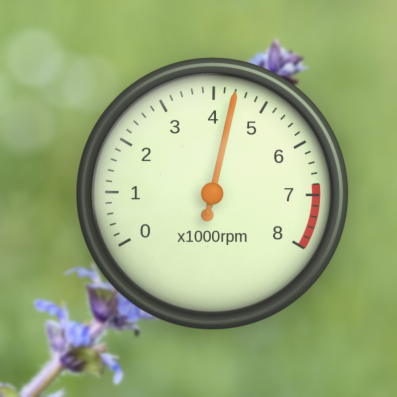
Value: rpm 4400
